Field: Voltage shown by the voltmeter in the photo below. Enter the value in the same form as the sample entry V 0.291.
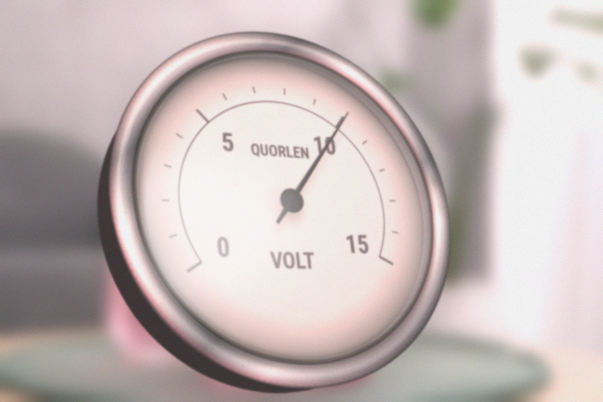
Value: V 10
